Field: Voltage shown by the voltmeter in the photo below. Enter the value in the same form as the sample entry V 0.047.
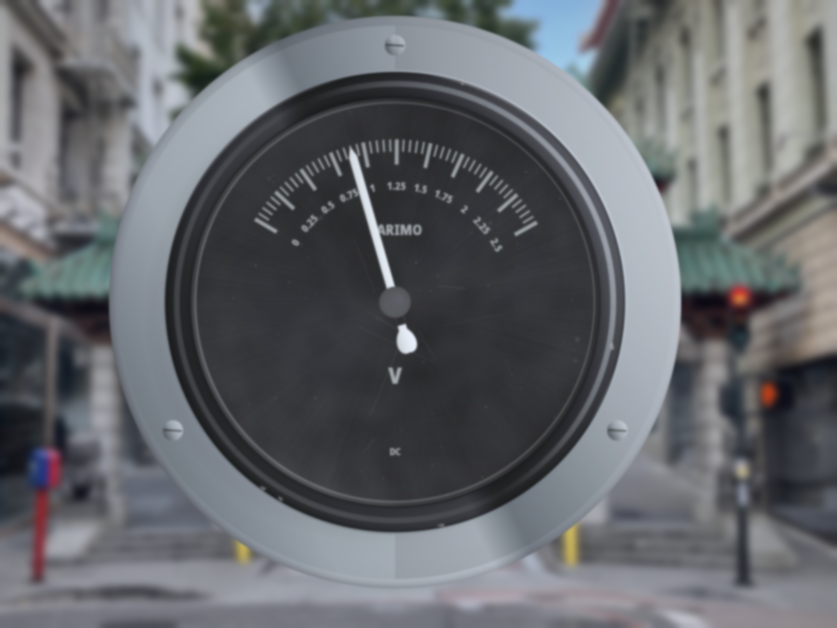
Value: V 0.9
